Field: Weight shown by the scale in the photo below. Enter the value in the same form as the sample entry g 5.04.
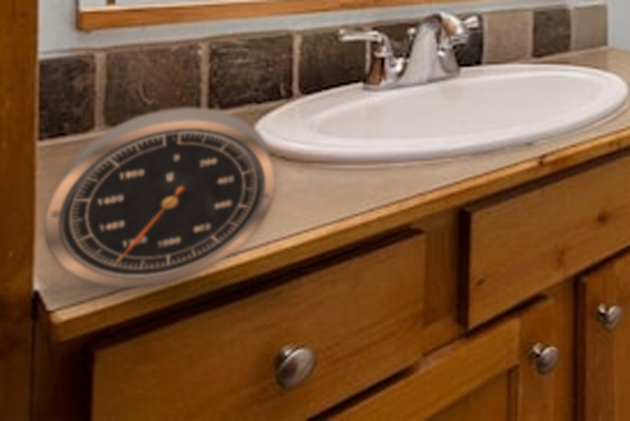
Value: g 1200
